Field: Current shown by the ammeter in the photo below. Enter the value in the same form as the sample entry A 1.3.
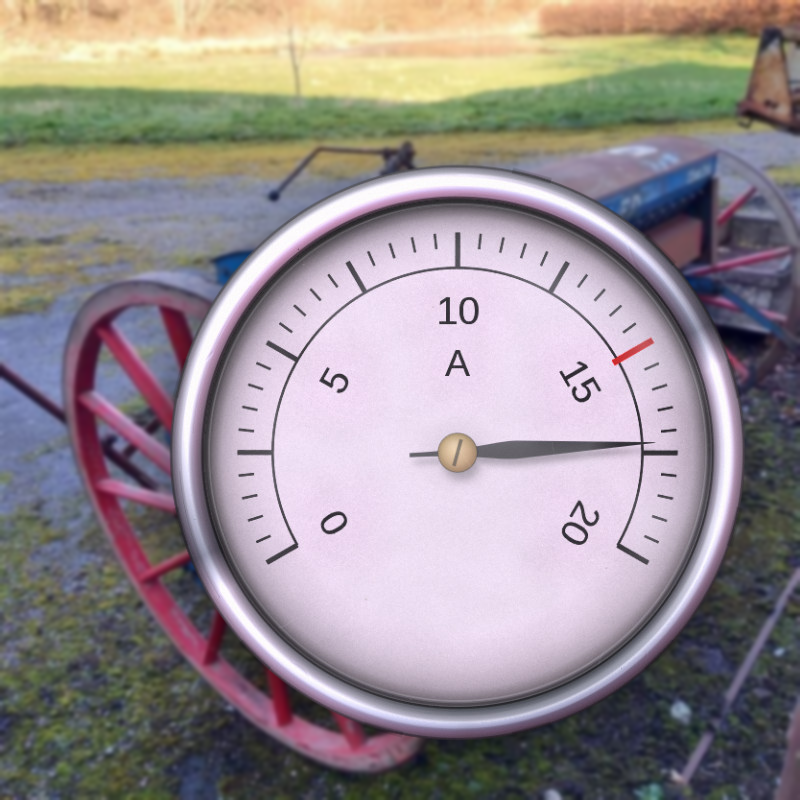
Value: A 17.25
